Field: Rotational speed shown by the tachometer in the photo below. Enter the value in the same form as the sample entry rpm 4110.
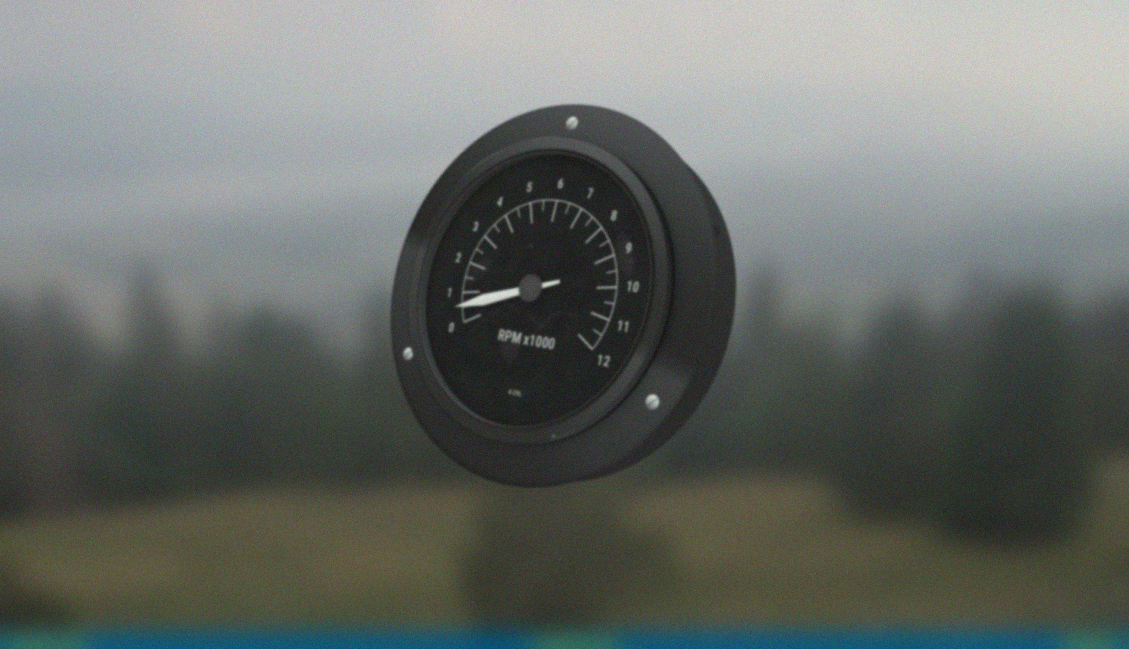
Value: rpm 500
